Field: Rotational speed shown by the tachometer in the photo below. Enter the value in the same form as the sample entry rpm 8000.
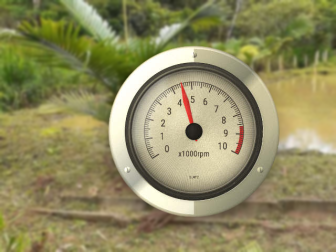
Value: rpm 4500
